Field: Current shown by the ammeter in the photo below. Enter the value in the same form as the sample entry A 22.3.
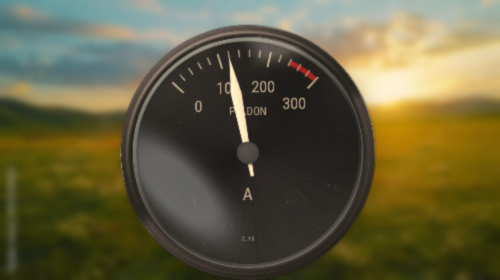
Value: A 120
